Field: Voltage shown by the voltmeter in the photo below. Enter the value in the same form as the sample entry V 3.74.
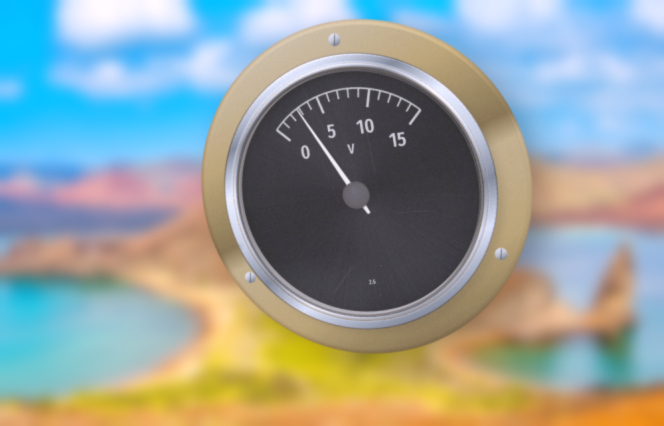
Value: V 3
